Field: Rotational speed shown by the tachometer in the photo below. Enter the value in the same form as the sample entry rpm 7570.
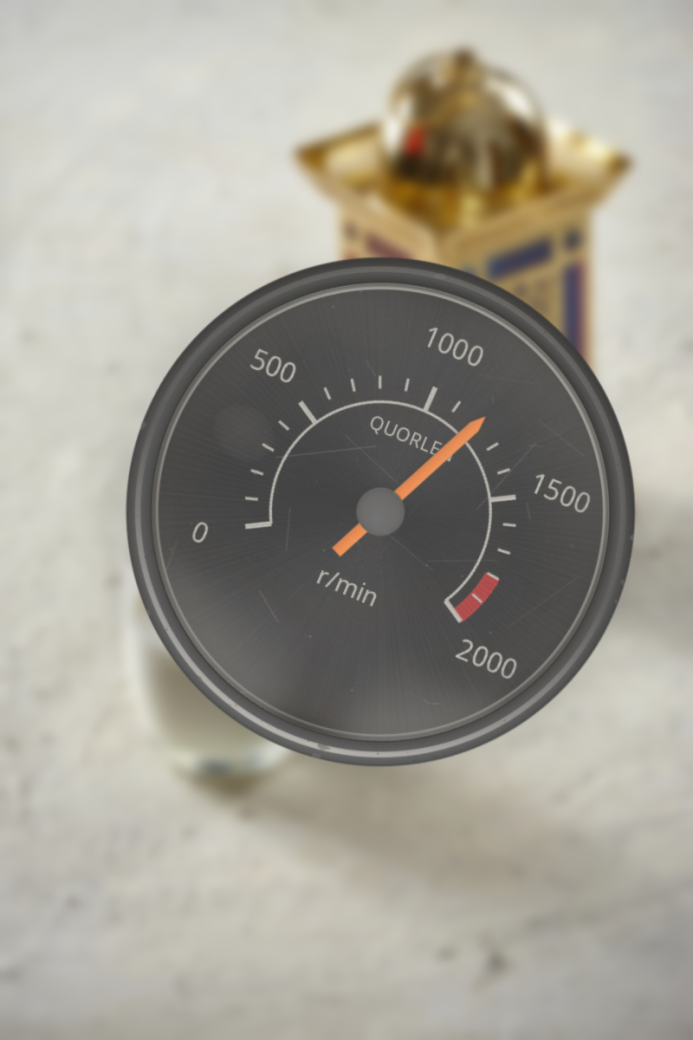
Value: rpm 1200
